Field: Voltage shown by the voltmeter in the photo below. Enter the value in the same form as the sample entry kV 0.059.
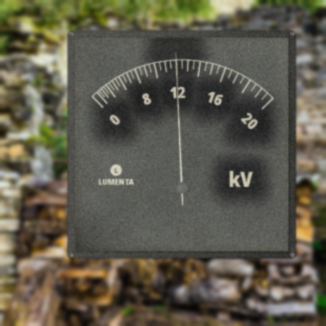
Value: kV 12
